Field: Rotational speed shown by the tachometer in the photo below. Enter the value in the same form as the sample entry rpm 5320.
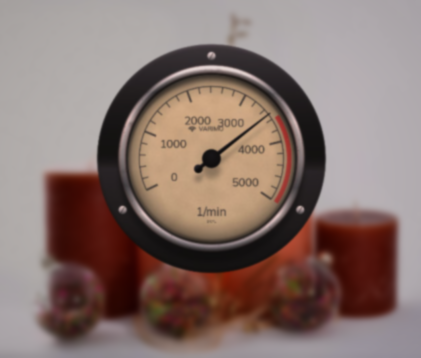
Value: rpm 3500
